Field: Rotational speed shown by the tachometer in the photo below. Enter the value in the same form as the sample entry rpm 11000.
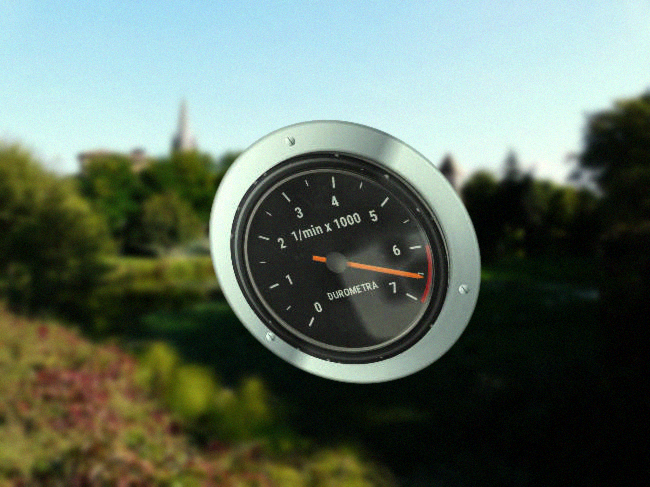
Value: rpm 6500
